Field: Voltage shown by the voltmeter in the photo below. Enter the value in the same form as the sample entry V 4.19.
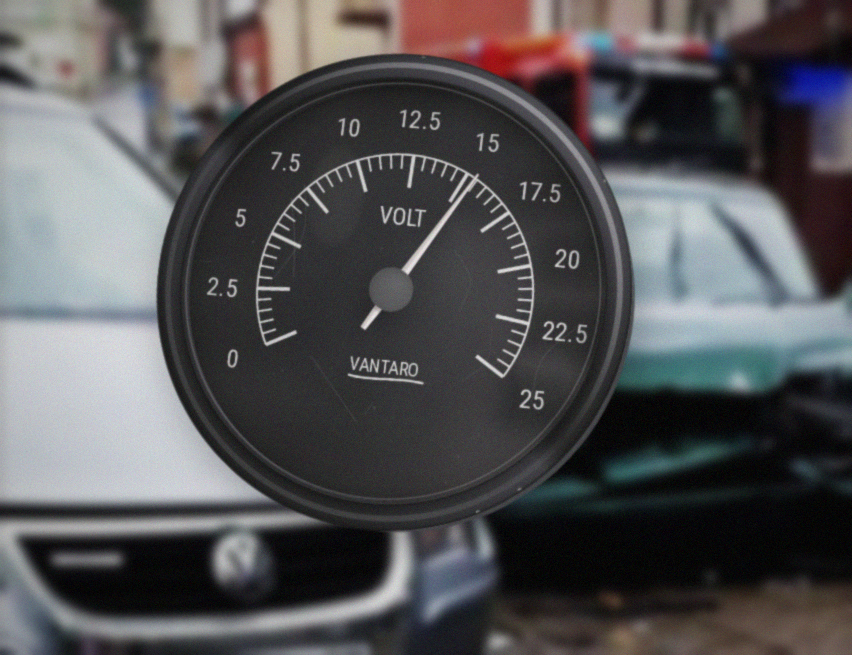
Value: V 15.5
